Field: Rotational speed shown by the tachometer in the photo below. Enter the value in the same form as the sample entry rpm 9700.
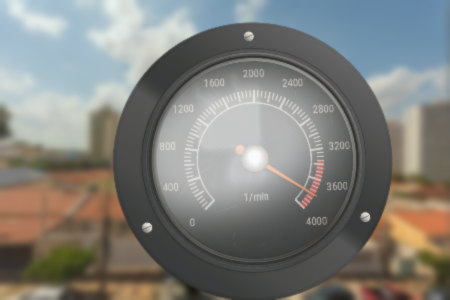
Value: rpm 3800
